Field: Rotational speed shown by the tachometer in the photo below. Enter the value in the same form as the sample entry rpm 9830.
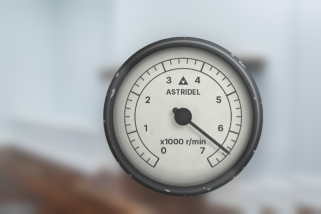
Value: rpm 6500
